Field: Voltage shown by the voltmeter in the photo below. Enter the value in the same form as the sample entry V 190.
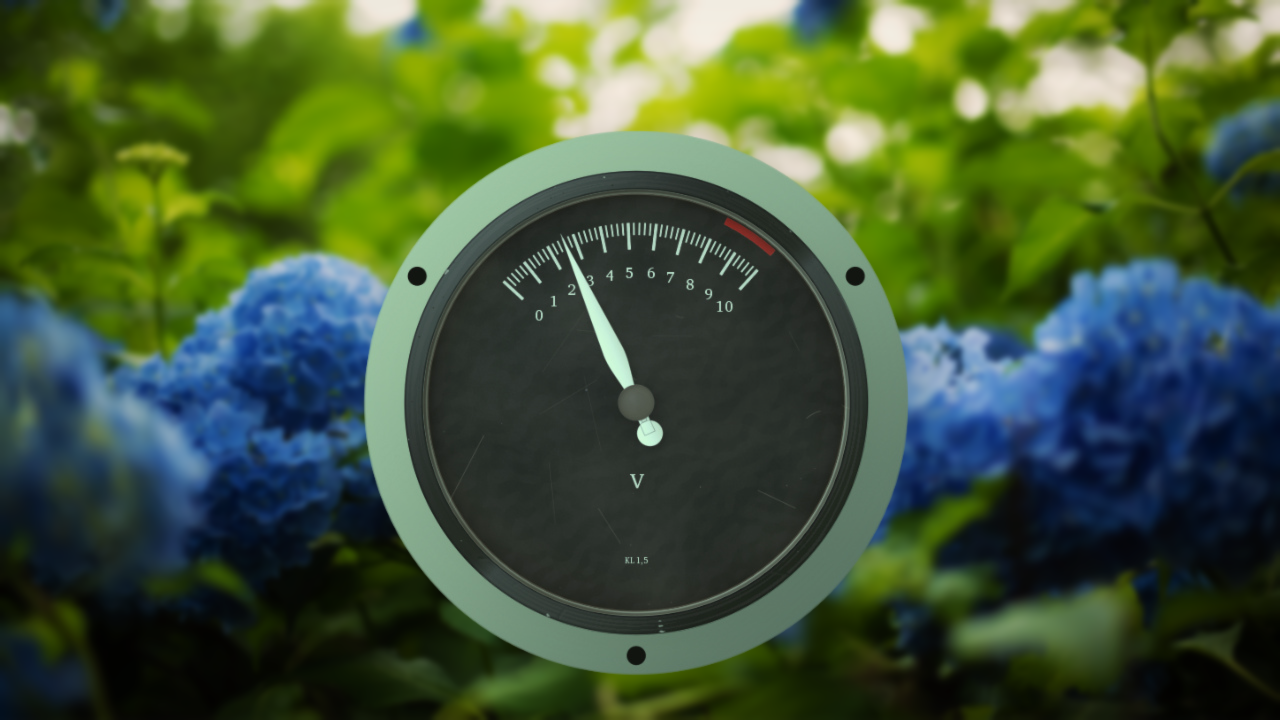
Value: V 2.6
